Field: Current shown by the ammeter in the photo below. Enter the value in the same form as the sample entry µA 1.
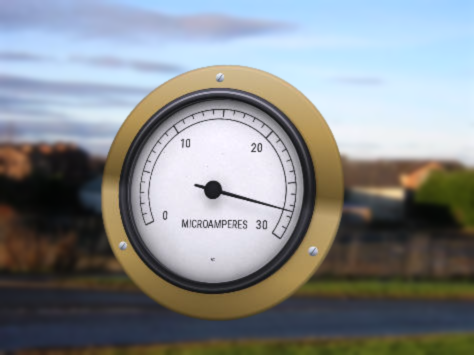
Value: µA 27.5
